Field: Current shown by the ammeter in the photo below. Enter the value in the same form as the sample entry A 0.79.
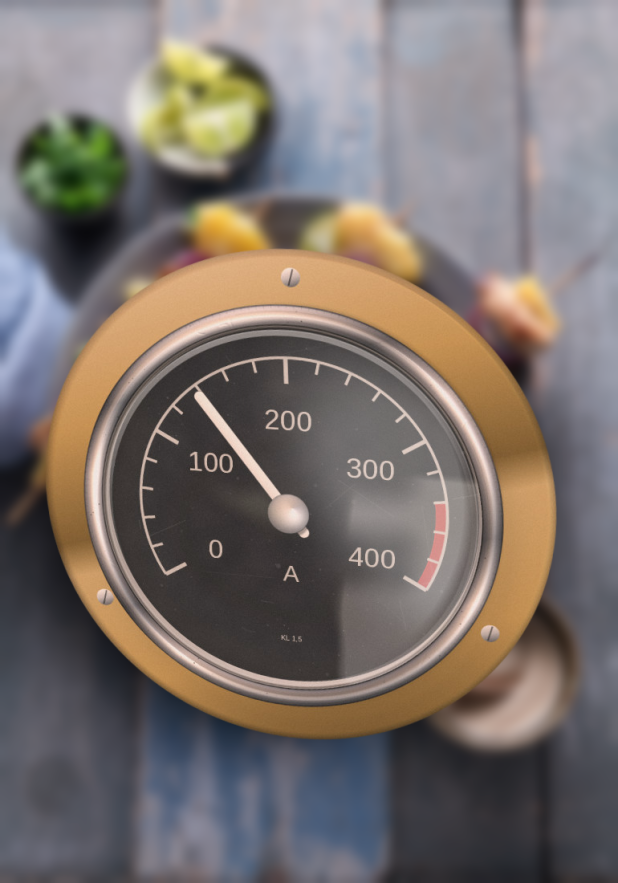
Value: A 140
